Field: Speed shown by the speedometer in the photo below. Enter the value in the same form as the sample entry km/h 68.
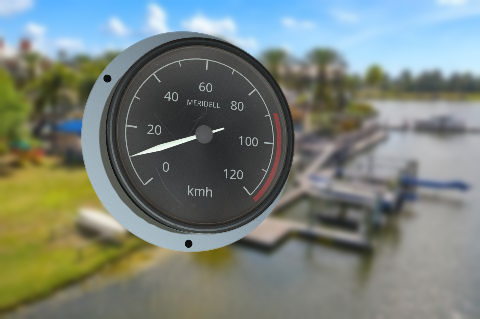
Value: km/h 10
